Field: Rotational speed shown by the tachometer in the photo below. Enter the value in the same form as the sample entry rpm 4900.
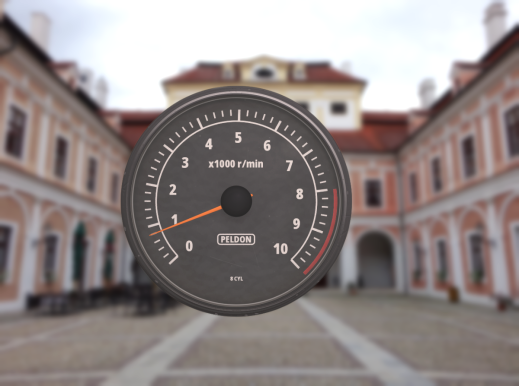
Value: rpm 800
